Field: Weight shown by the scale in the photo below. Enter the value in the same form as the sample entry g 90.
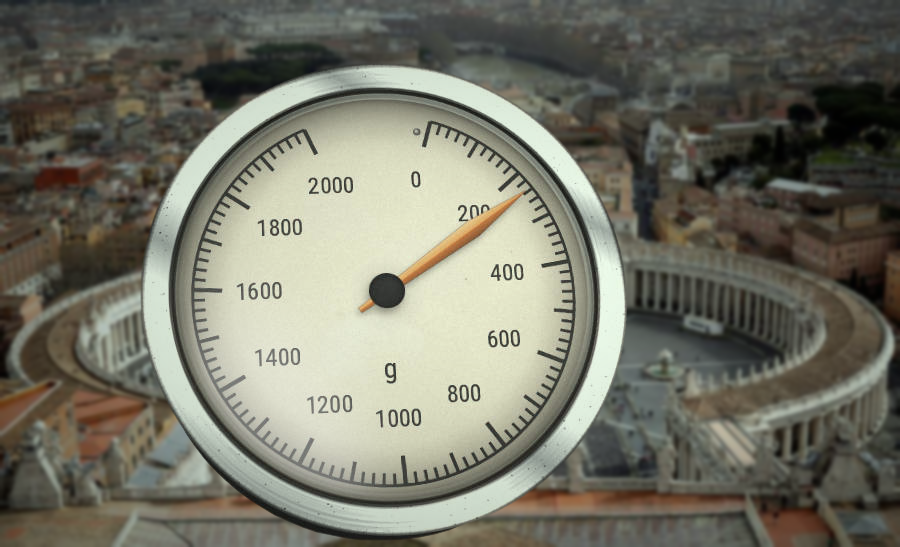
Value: g 240
